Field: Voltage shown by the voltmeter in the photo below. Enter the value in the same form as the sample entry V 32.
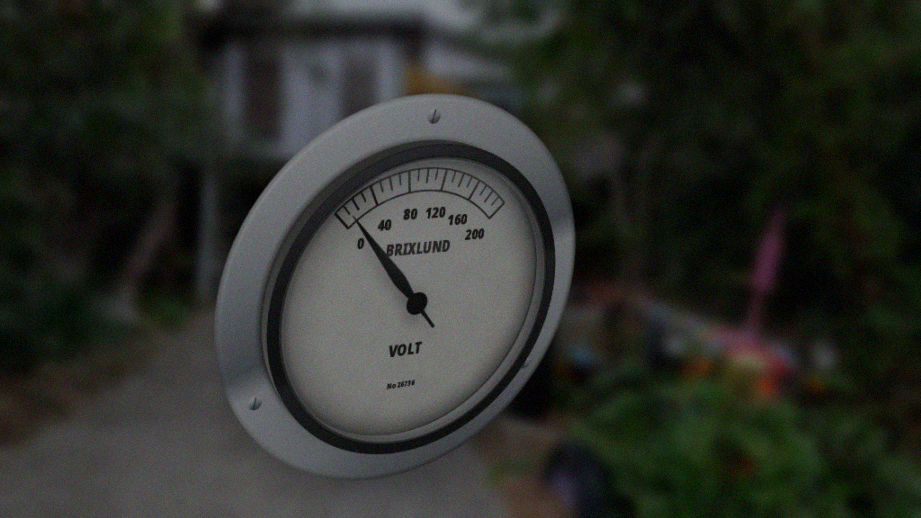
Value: V 10
